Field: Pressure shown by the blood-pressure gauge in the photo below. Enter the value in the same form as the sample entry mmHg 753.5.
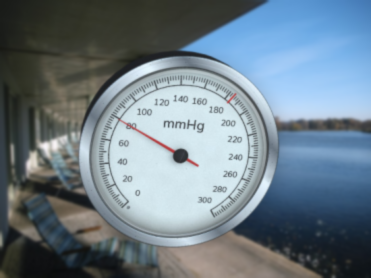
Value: mmHg 80
